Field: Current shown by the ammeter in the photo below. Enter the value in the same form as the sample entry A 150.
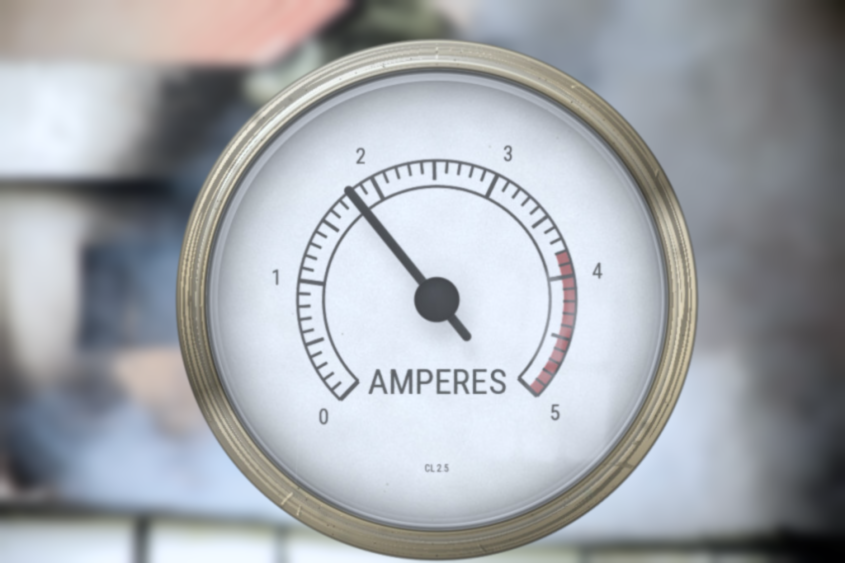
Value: A 1.8
